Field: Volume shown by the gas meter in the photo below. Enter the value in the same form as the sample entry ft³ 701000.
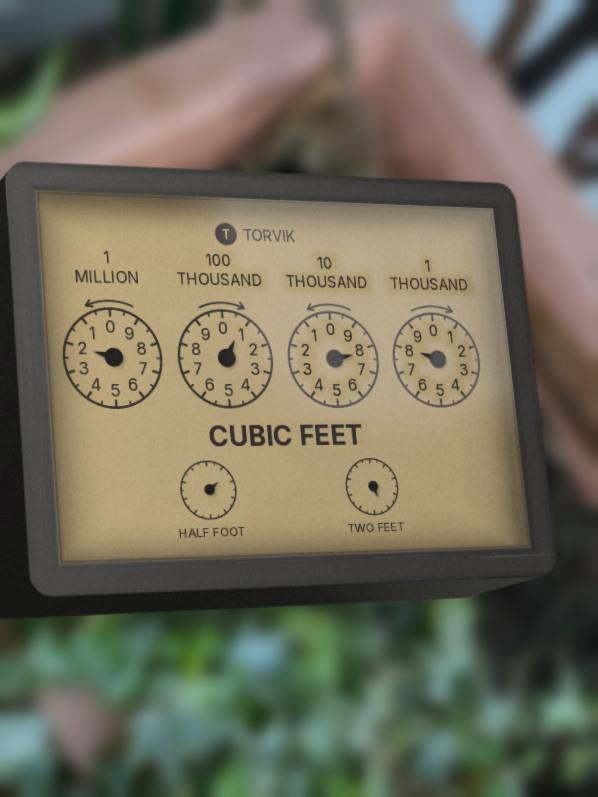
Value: ft³ 207800
